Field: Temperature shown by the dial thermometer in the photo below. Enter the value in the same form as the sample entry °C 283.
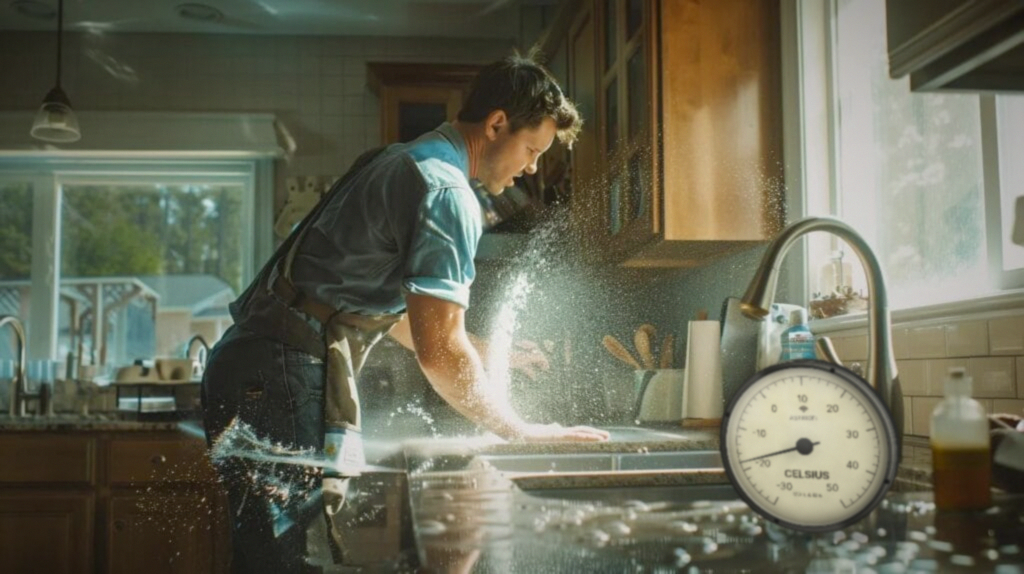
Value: °C -18
